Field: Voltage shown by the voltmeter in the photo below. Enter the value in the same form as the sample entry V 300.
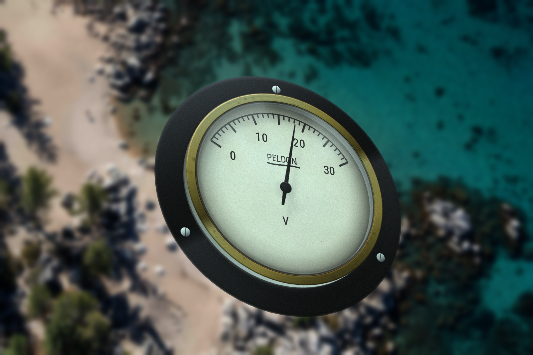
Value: V 18
